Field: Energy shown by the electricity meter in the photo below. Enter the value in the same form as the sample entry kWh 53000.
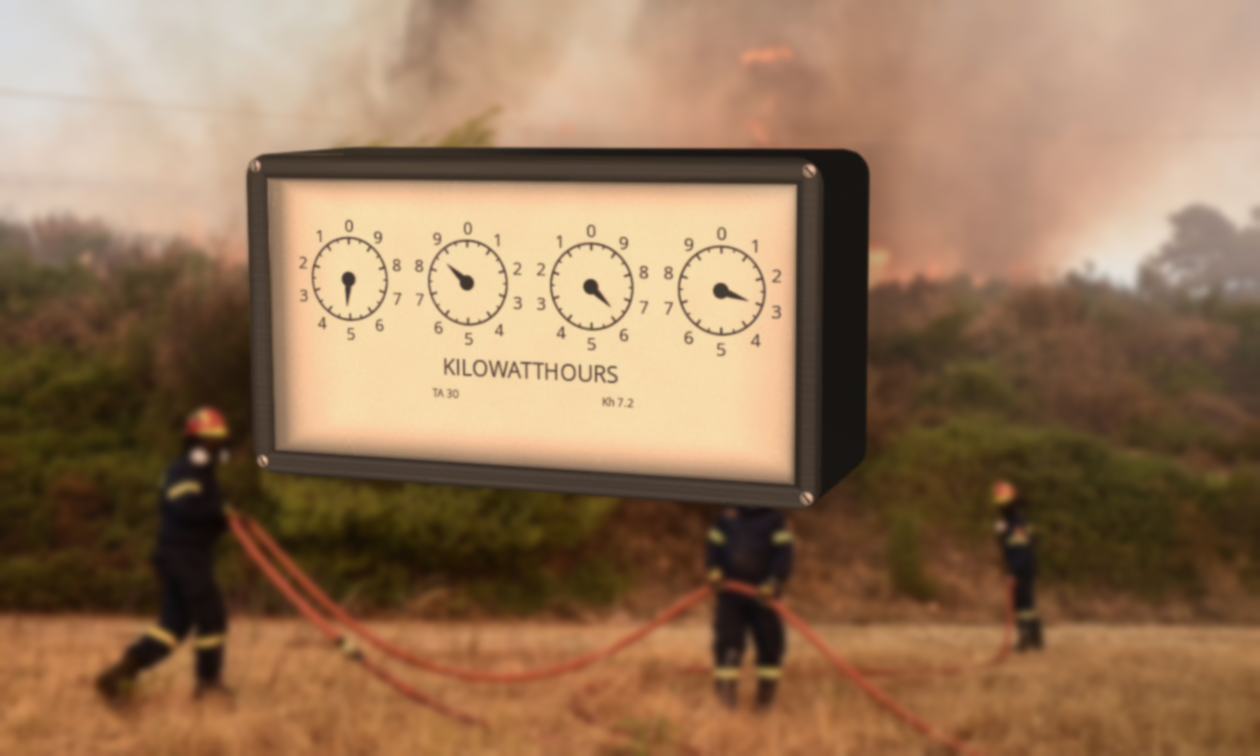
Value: kWh 4863
